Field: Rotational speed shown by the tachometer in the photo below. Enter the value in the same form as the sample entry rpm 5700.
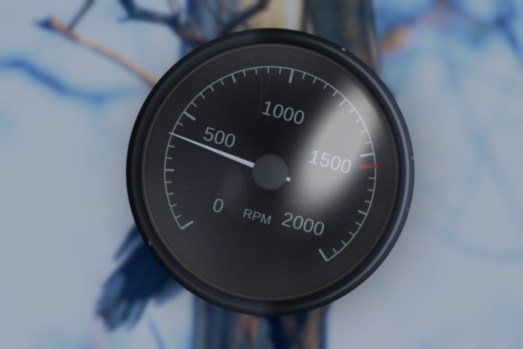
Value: rpm 400
